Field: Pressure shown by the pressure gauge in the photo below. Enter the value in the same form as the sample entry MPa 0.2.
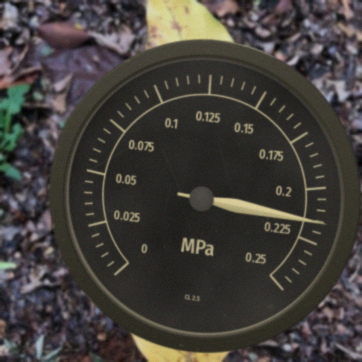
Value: MPa 0.215
